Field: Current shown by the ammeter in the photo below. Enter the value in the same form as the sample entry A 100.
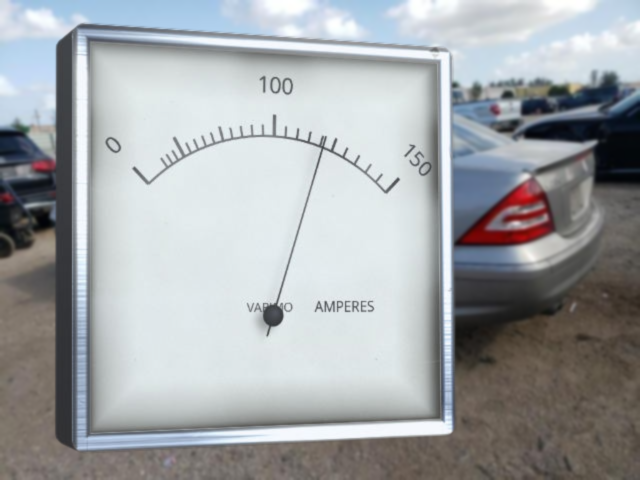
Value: A 120
